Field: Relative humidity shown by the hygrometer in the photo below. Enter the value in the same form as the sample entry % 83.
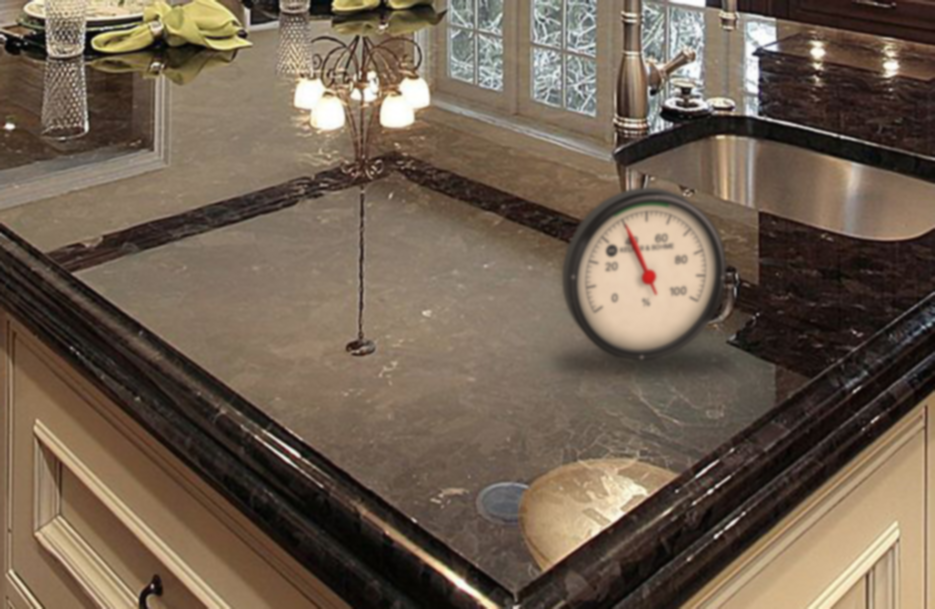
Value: % 40
